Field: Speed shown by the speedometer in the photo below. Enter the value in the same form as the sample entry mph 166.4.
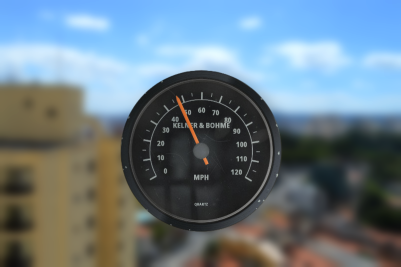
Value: mph 47.5
